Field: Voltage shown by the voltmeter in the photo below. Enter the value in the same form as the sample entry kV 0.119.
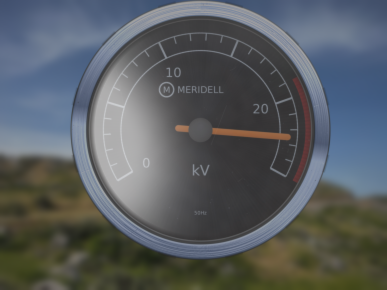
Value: kV 22.5
